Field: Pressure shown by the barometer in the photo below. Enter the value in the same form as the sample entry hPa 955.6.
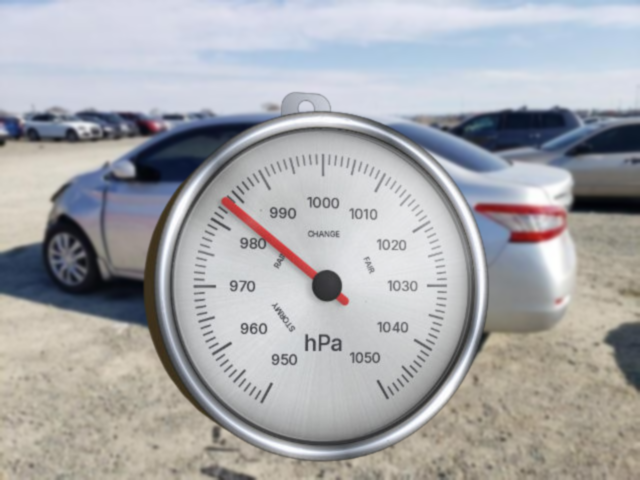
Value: hPa 983
